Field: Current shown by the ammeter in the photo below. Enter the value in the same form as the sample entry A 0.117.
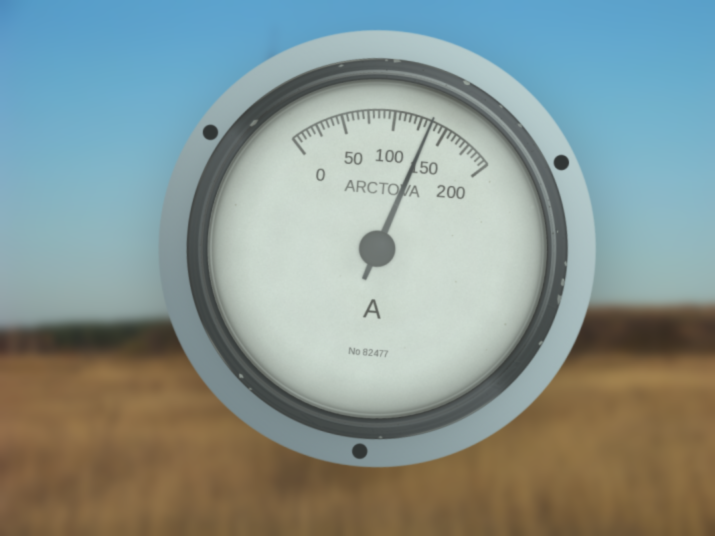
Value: A 135
